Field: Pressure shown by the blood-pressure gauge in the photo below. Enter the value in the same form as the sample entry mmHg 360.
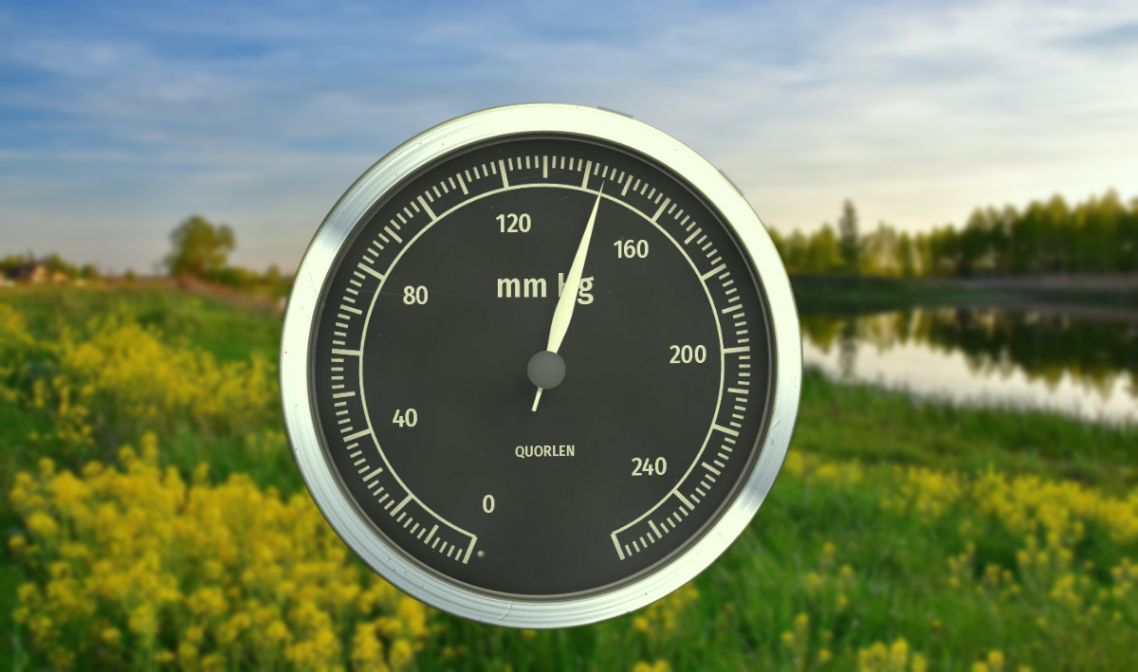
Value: mmHg 144
